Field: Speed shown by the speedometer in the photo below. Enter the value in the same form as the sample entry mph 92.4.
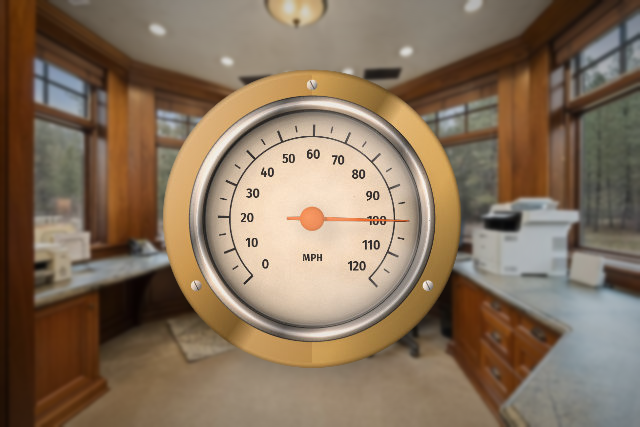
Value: mph 100
